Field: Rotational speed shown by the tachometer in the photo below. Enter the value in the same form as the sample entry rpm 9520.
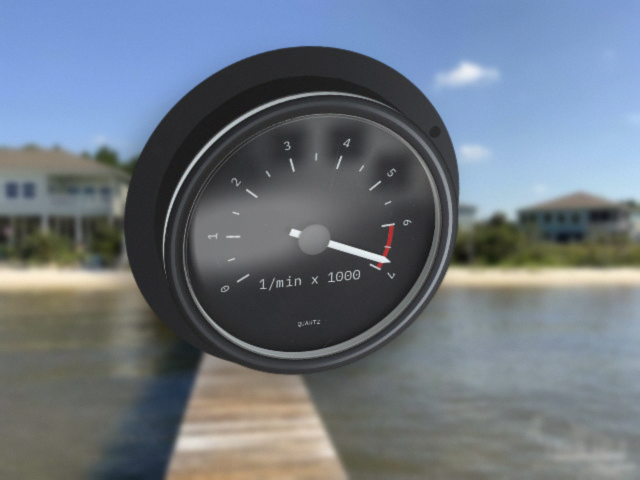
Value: rpm 6750
